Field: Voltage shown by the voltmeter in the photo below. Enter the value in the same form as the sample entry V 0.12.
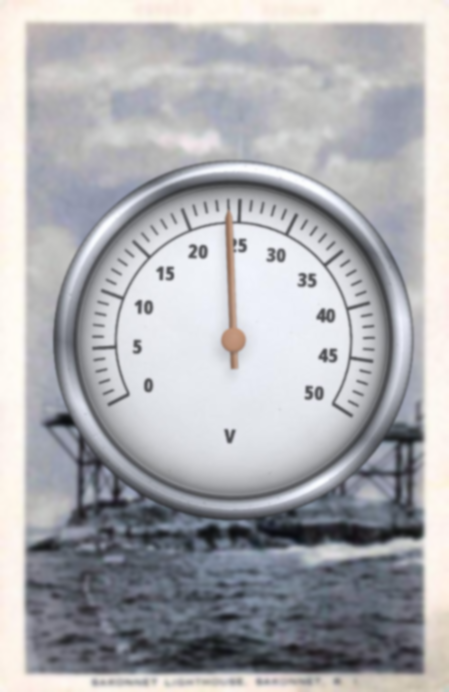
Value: V 24
